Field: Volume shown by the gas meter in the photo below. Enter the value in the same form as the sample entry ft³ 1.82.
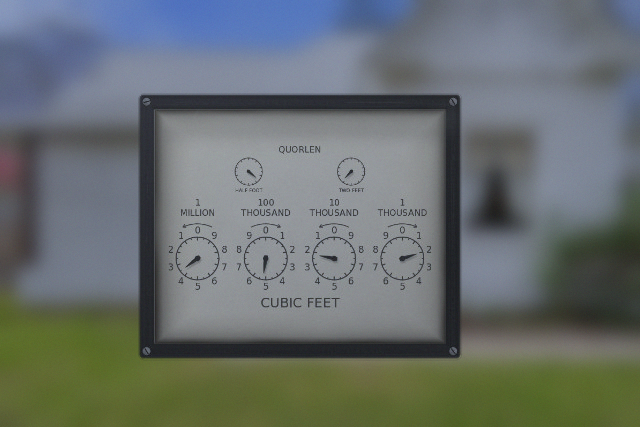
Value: ft³ 352200
